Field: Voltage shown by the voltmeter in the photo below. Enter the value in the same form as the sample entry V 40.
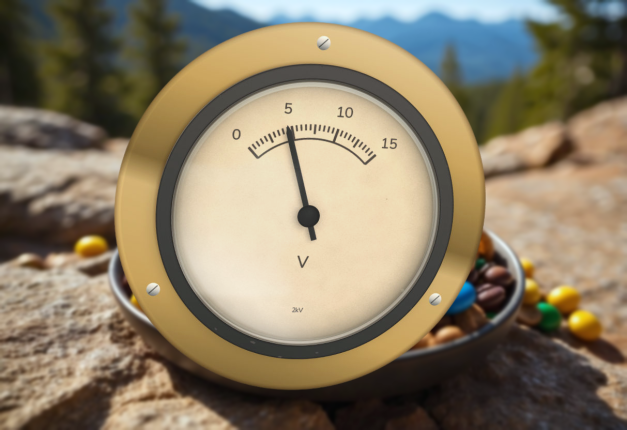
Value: V 4.5
